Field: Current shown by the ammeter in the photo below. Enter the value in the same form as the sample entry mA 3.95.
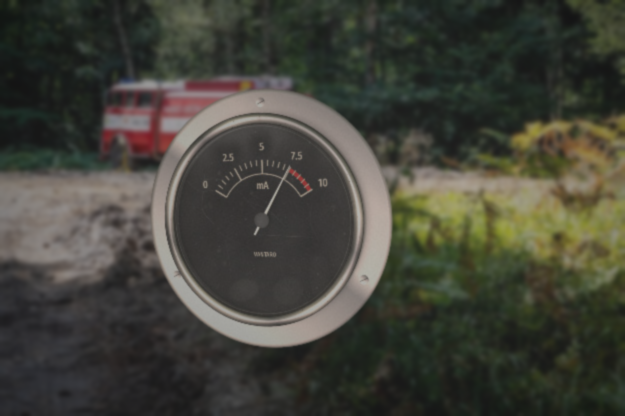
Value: mA 7.5
